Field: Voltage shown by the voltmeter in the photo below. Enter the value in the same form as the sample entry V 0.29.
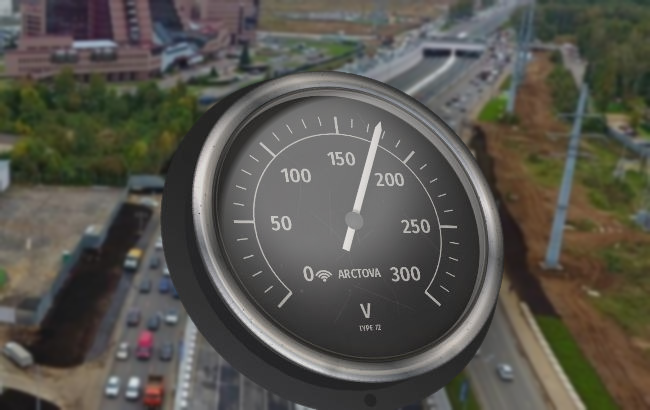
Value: V 175
